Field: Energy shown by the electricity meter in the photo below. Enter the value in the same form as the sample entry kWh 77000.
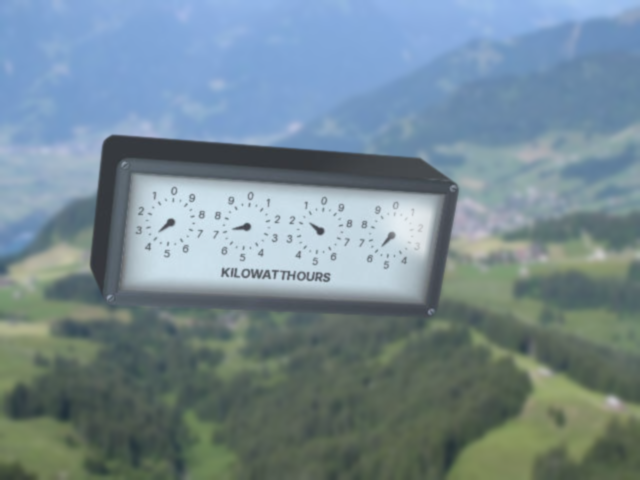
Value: kWh 3716
